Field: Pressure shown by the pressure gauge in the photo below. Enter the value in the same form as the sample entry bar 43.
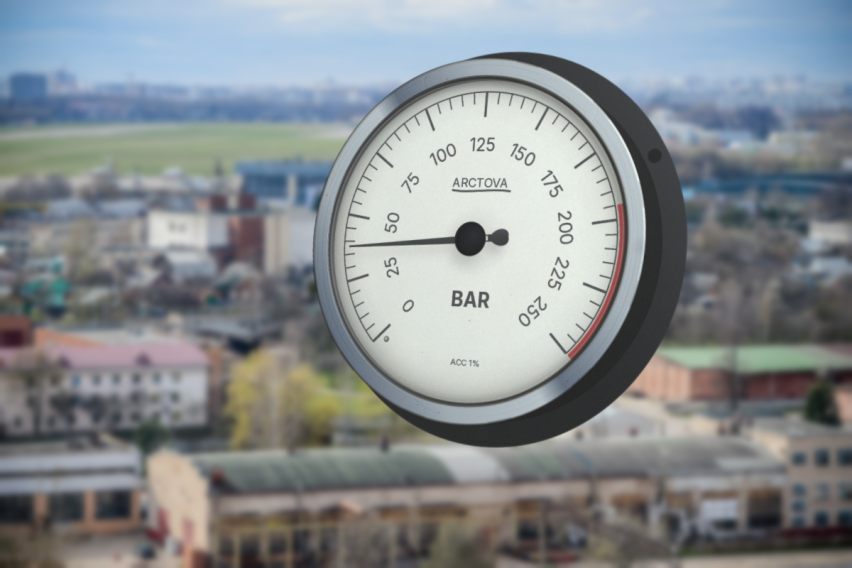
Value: bar 37.5
